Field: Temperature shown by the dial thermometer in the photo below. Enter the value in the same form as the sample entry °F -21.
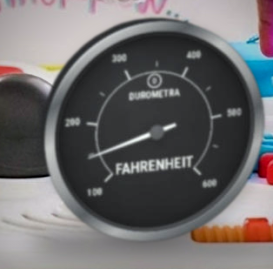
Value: °F 150
